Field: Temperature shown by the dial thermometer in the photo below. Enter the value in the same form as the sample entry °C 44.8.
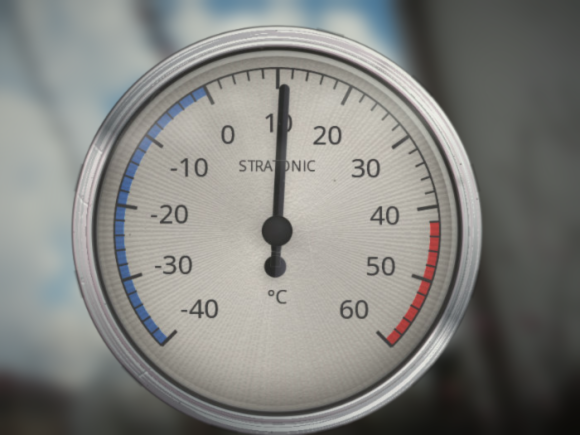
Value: °C 11
